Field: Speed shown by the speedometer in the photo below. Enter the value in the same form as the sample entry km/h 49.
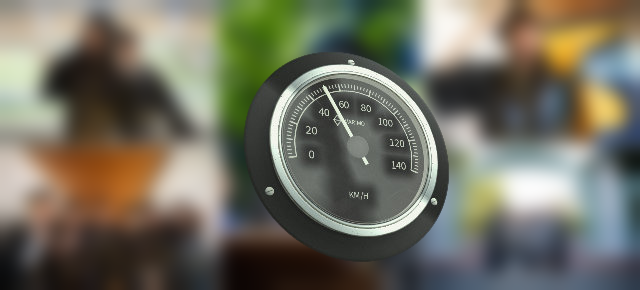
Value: km/h 50
